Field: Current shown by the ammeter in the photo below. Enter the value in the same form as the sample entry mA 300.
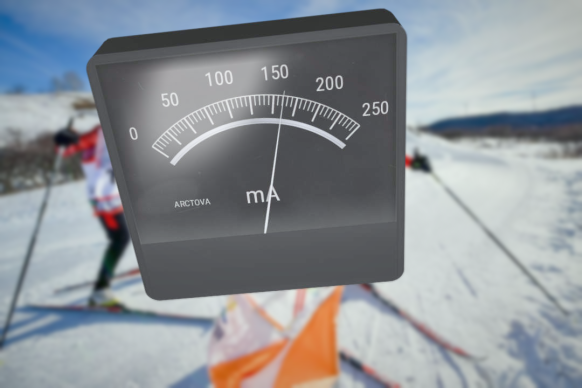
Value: mA 160
